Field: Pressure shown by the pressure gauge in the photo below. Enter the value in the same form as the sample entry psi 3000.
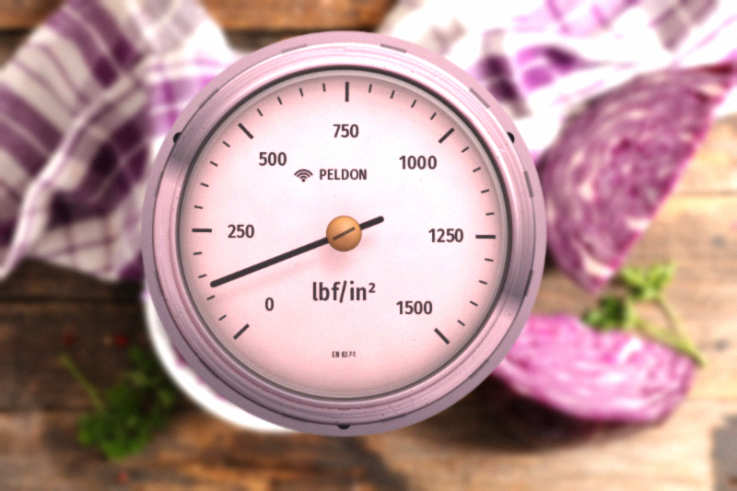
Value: psi 125
